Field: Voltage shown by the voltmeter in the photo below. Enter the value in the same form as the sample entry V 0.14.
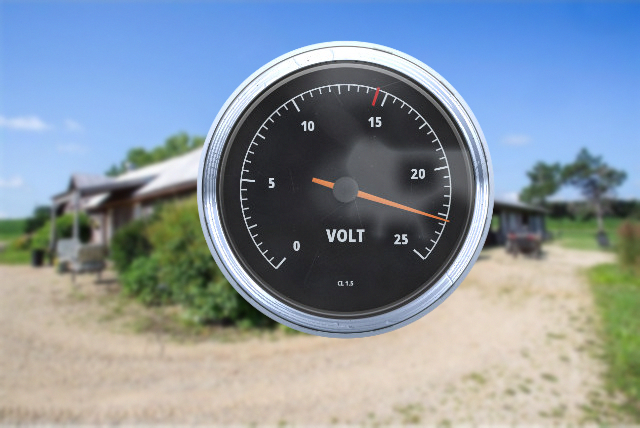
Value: V 22.75
